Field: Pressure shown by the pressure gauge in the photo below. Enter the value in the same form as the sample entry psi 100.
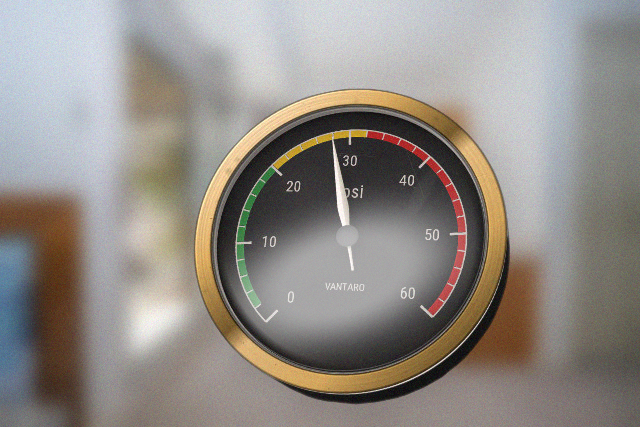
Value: psi 28
